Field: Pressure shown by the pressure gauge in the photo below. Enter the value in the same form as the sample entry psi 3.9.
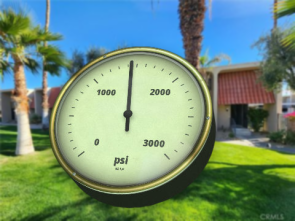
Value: psi 1450
